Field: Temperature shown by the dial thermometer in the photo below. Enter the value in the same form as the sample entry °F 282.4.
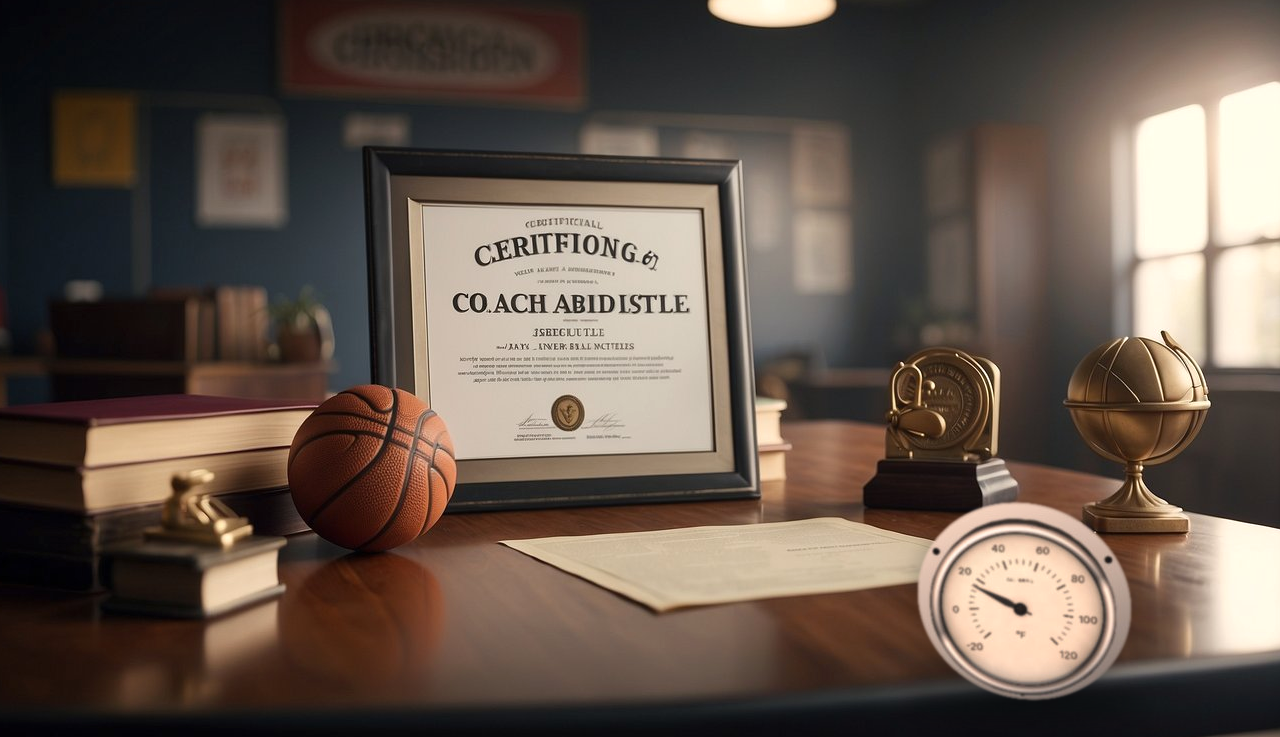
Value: °F 16
